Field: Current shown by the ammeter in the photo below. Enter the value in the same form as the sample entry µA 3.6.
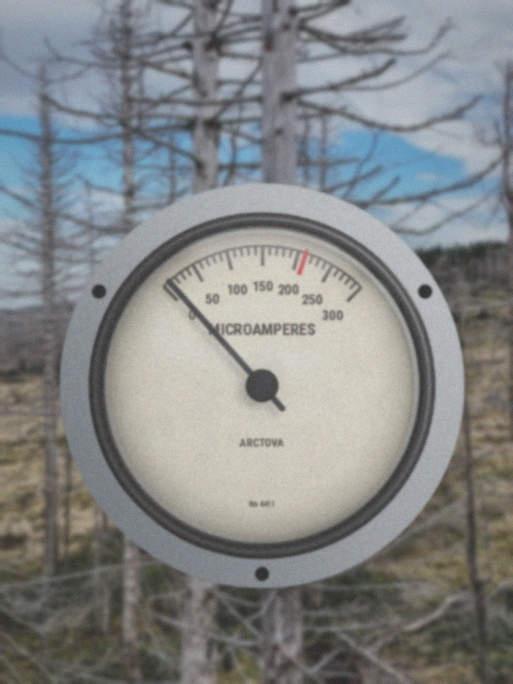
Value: µA 10
